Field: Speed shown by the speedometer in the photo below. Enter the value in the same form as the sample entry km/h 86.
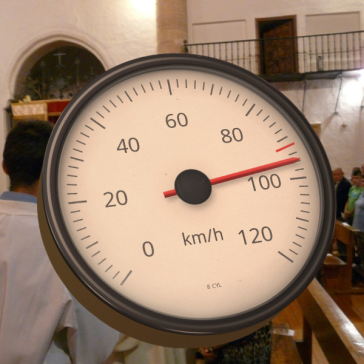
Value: km/h 96
